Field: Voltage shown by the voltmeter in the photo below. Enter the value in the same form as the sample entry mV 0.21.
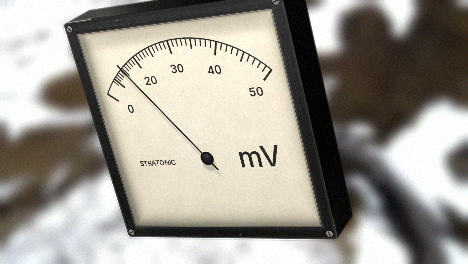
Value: mV 15
